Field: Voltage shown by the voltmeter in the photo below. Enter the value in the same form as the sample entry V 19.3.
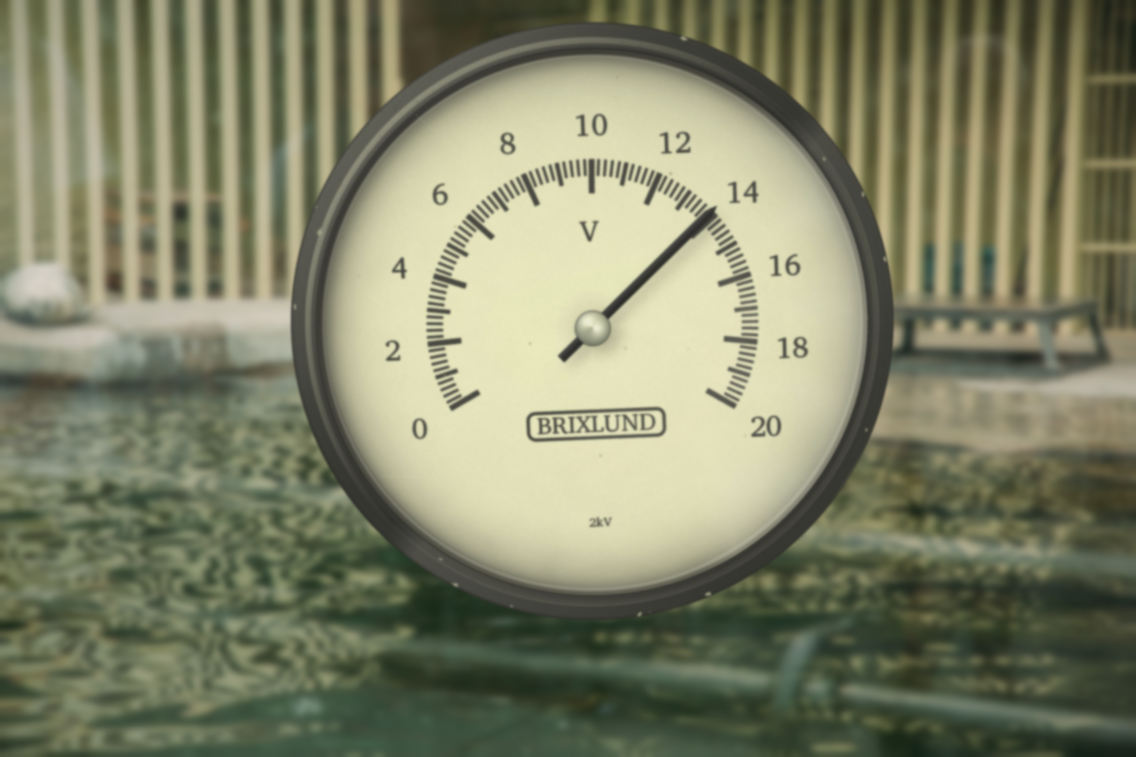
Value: V 13.8
